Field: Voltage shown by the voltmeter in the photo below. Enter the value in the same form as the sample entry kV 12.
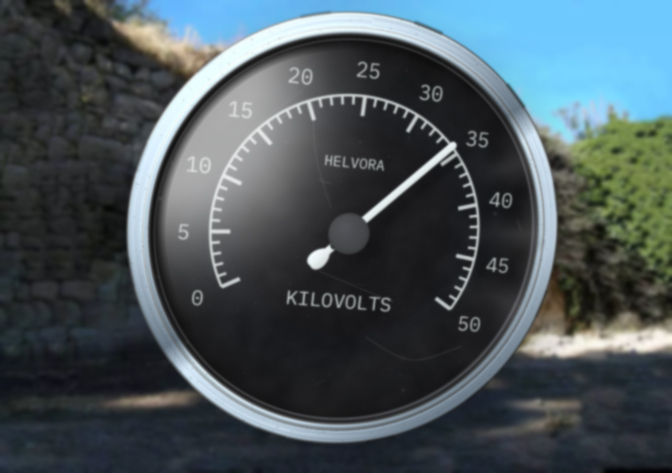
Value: kV 34
